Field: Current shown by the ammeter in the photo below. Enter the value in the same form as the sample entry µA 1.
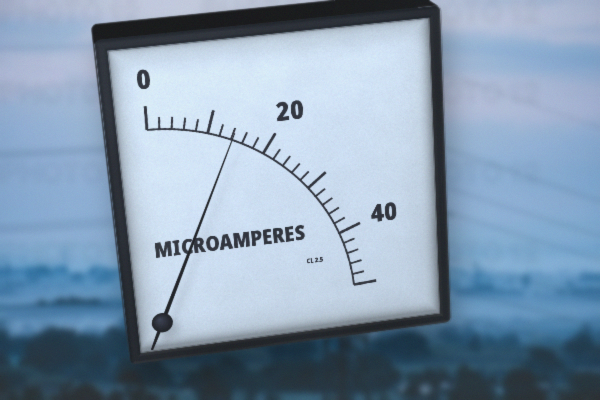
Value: µA 14
